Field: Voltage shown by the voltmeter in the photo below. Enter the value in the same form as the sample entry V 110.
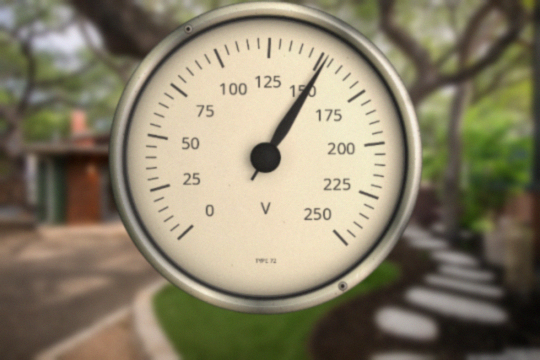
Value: V 152.5
